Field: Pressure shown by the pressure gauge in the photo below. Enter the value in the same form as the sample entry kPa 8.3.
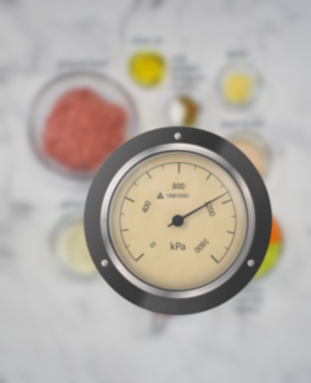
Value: kPa 1150
